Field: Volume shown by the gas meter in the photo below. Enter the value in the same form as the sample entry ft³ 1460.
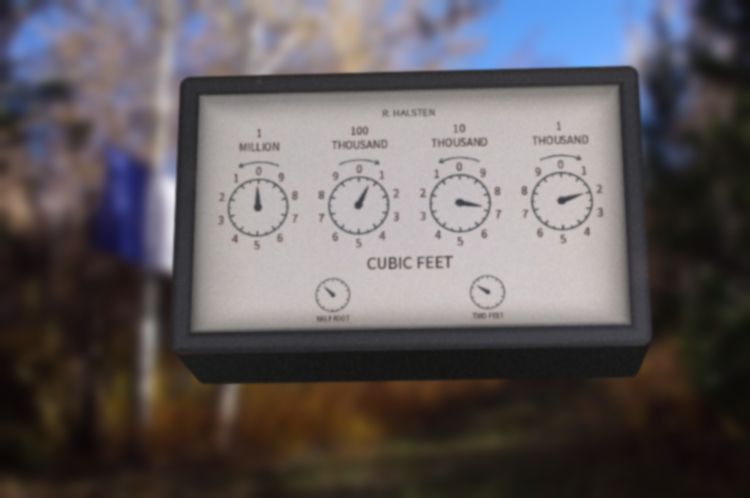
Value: ft³ 7200
